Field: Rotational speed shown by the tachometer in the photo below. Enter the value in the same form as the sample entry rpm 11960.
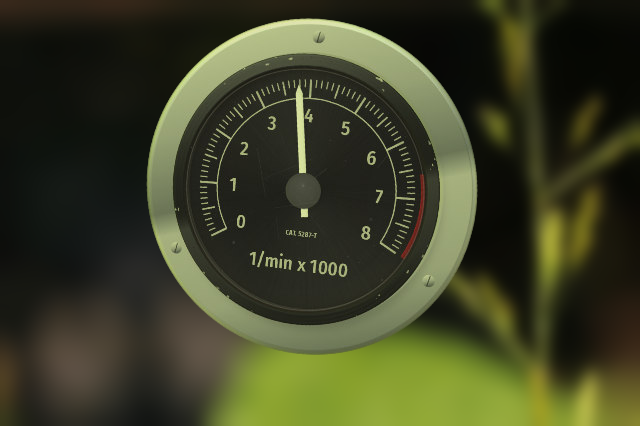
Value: rpm 3800
